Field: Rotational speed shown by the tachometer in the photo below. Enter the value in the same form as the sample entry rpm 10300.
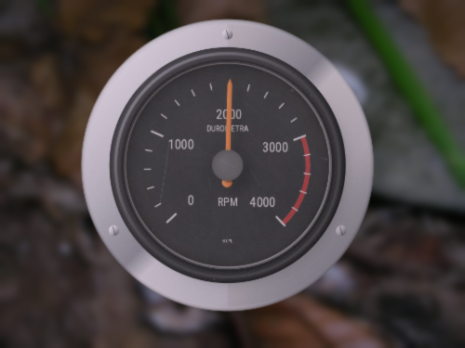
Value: rpm 2000
